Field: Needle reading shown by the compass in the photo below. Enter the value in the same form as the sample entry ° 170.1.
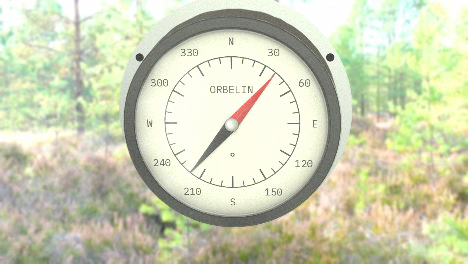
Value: ° 40
